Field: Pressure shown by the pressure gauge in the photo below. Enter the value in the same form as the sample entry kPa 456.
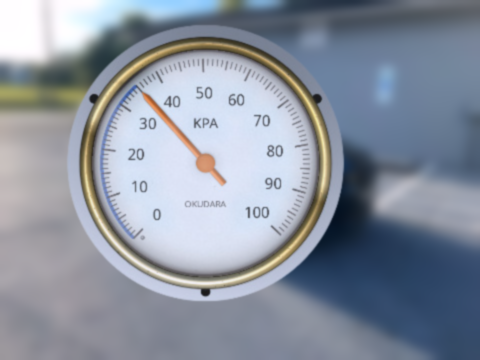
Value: kPa 35
